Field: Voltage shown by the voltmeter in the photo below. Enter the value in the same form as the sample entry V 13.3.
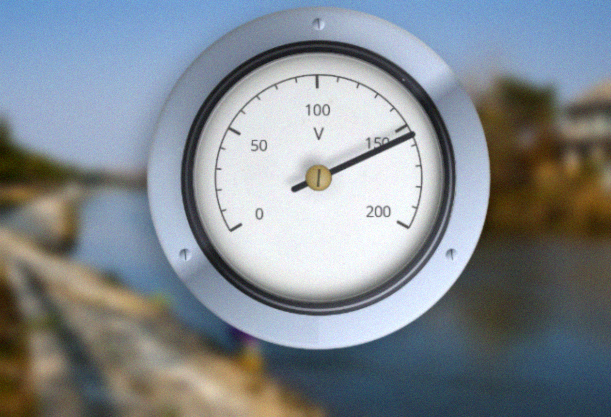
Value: V 155
